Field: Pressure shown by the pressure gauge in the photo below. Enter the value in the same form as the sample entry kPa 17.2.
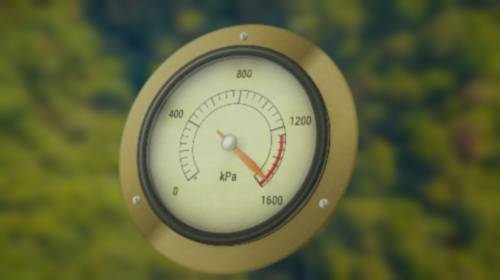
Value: kPa 1550
